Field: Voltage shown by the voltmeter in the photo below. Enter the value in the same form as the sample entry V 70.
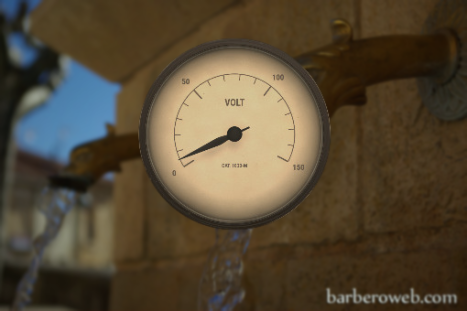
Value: V 5
